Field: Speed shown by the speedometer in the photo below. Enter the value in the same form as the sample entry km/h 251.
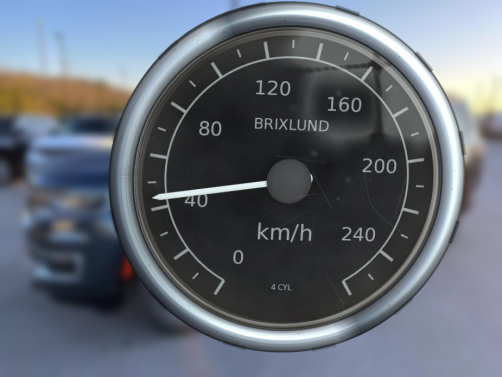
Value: km/h 45
